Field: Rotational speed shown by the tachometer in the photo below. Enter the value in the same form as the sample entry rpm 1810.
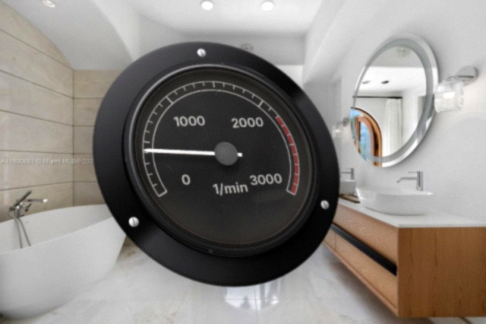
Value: rpm 400
